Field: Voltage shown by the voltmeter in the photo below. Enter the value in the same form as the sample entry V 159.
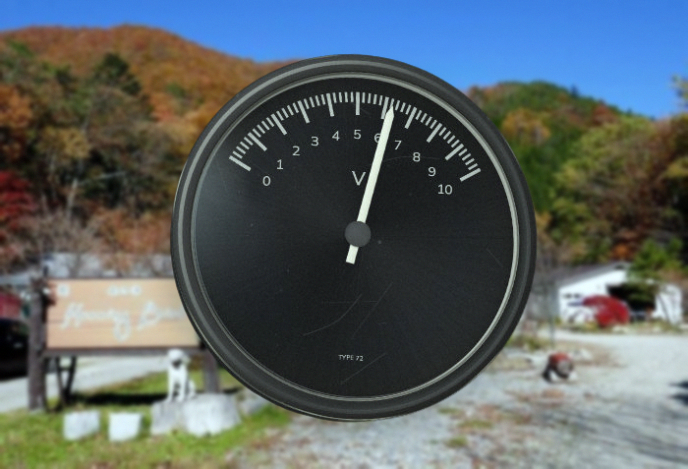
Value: V 6.2
